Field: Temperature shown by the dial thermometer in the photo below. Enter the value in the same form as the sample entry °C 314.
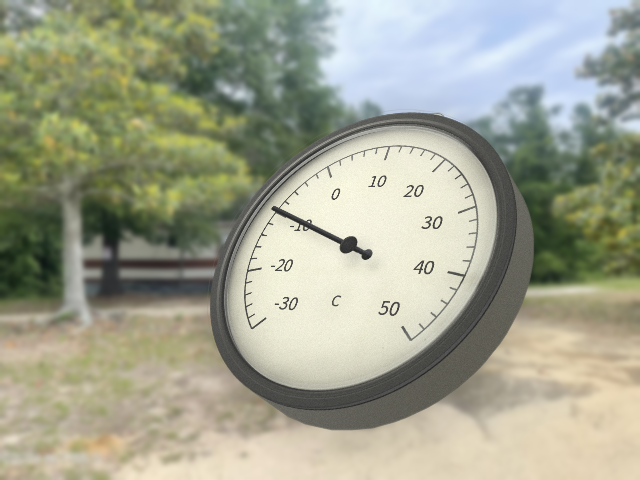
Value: °C -10
